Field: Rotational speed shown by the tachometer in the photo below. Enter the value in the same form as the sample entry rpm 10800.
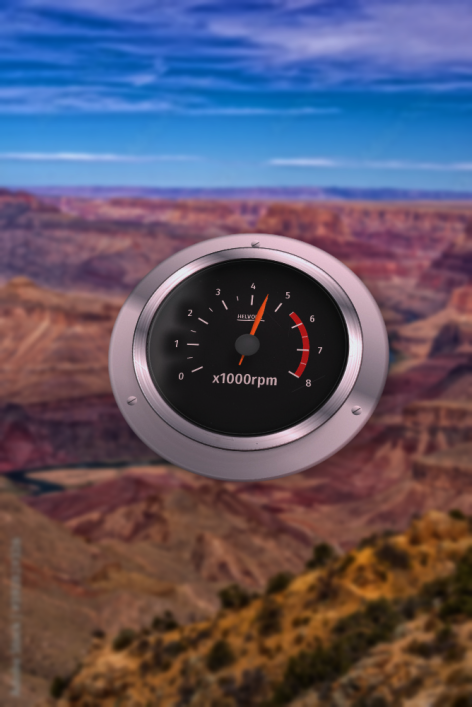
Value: rpm 4500
